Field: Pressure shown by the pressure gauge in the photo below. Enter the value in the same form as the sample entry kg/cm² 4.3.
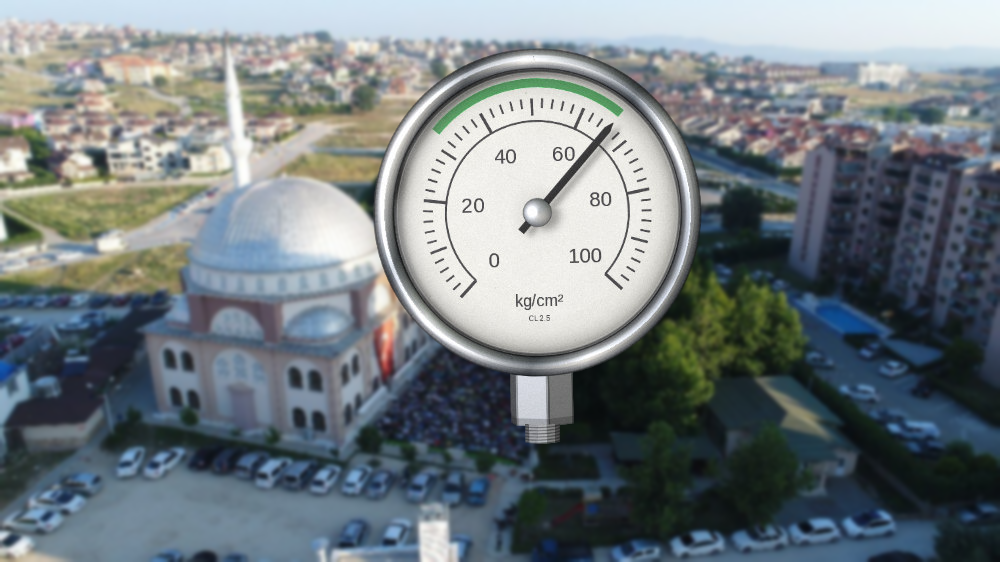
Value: kg/cm² 66
